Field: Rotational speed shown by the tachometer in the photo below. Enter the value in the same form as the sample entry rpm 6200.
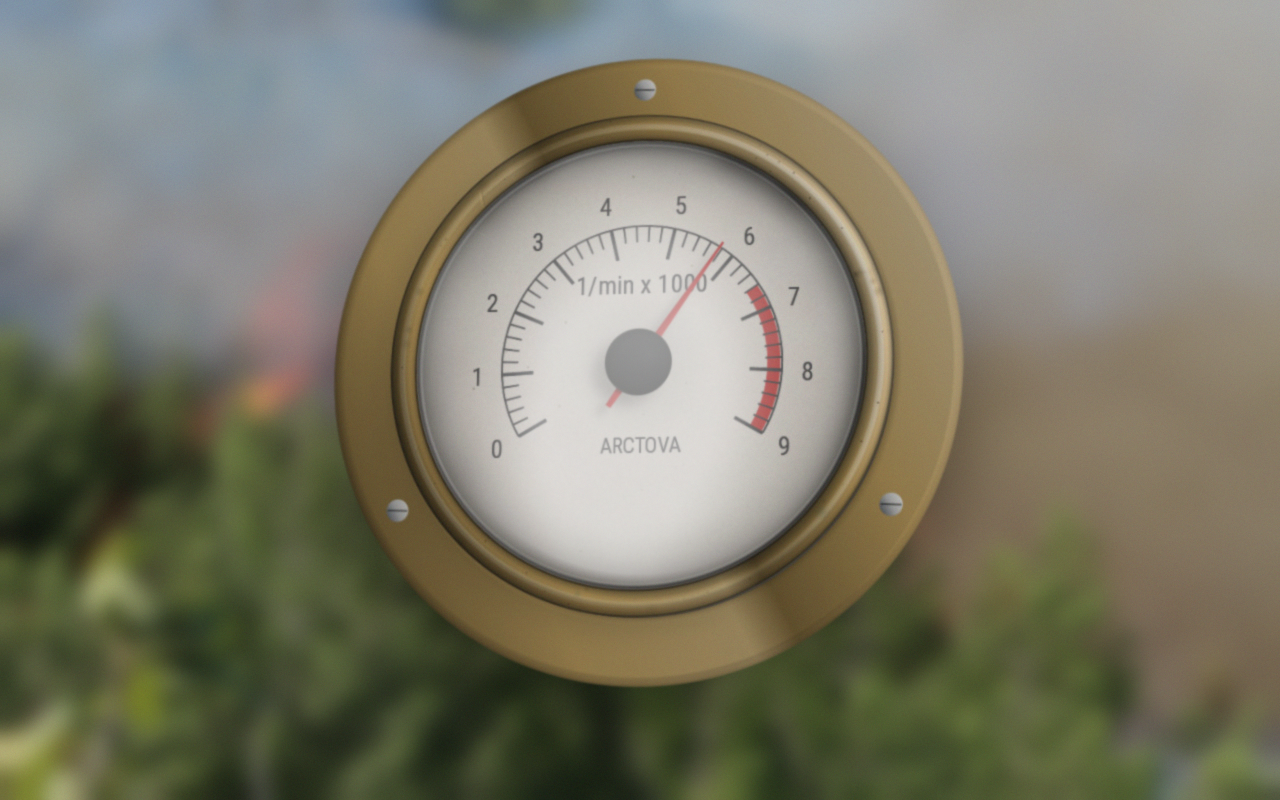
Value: rpm 5800
